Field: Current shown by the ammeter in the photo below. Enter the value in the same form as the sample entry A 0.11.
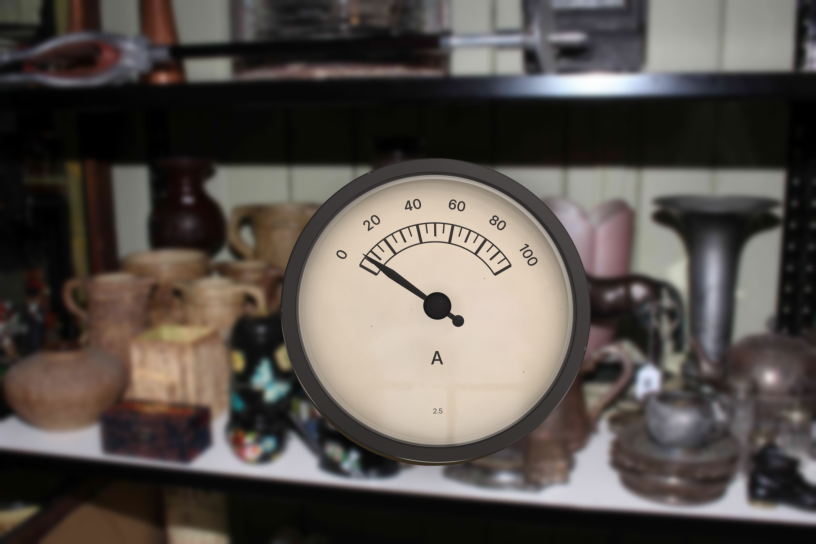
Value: A 5
